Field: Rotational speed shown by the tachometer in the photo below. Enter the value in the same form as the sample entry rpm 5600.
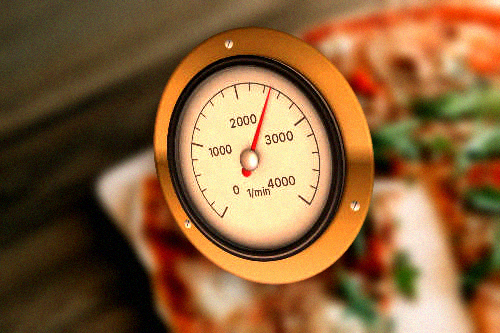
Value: rpm 2500
